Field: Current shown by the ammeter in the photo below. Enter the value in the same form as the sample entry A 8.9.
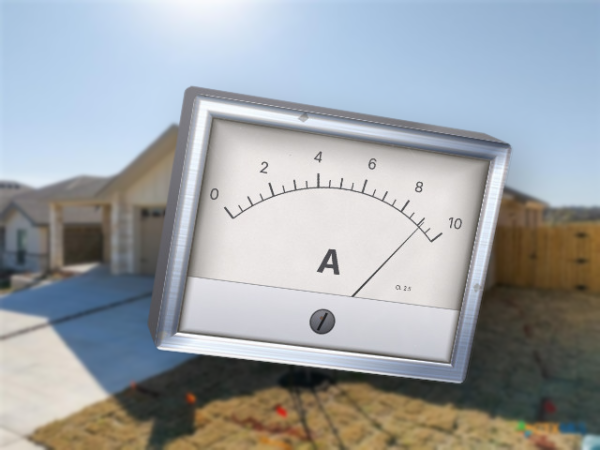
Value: A 9
